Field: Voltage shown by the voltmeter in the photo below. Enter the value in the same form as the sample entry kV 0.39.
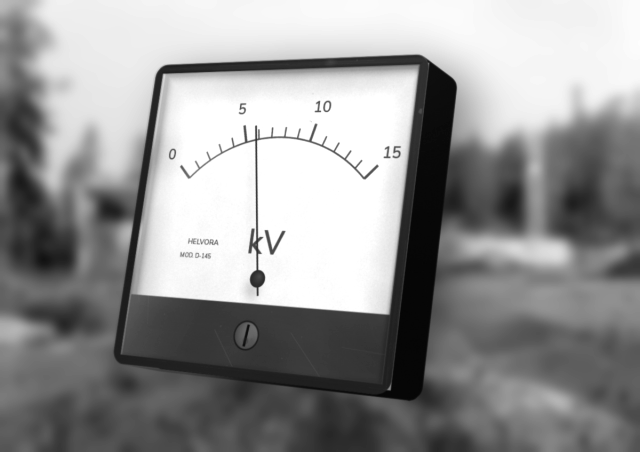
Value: kV 6
